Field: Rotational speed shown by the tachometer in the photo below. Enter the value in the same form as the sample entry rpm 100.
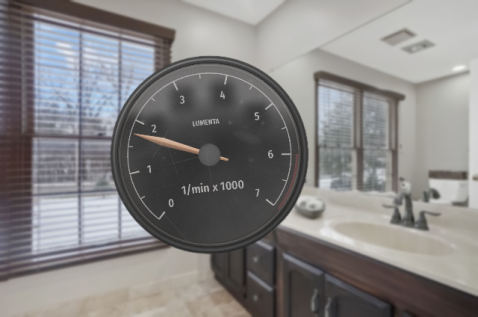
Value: rpm 1750
